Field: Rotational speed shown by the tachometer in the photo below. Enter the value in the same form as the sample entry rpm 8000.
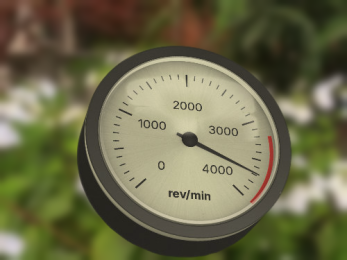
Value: rpm 3700
